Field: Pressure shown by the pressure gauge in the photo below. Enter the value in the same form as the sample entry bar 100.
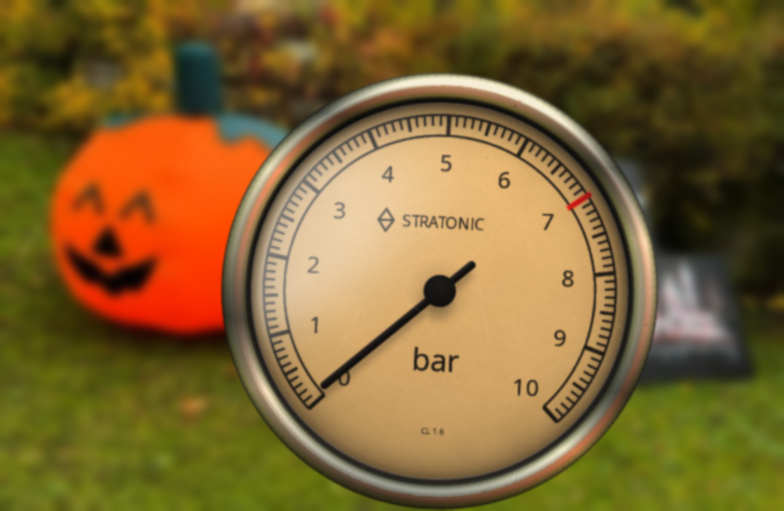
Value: bar 0.1
